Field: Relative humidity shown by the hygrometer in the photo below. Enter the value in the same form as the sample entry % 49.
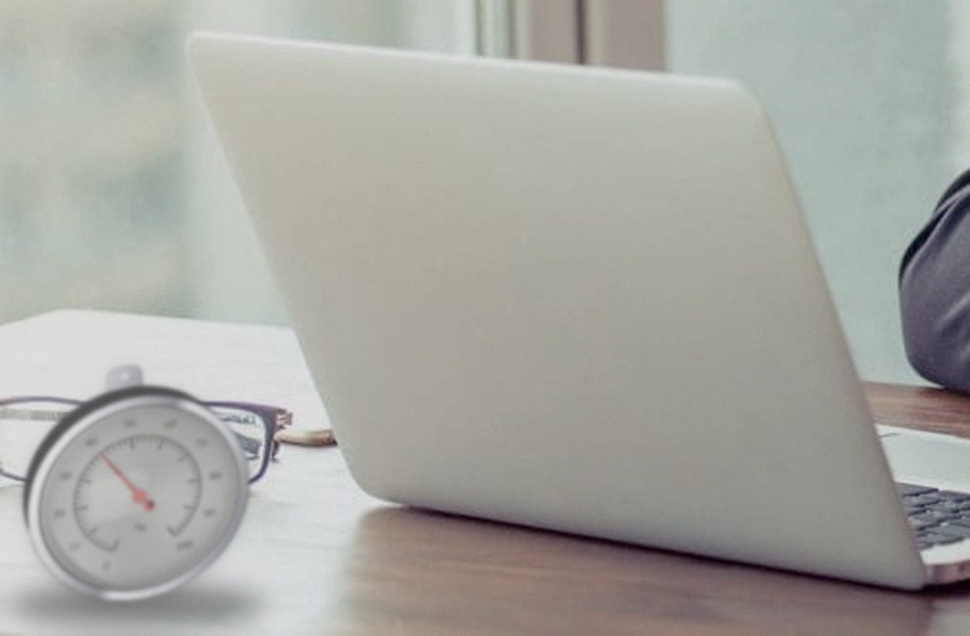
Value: % 40
